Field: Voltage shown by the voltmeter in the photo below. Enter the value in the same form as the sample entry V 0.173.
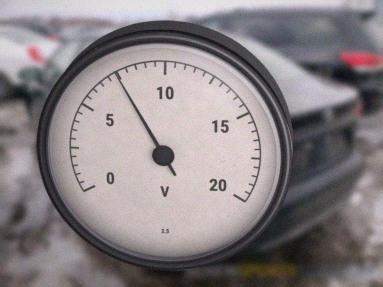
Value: V 7.5
